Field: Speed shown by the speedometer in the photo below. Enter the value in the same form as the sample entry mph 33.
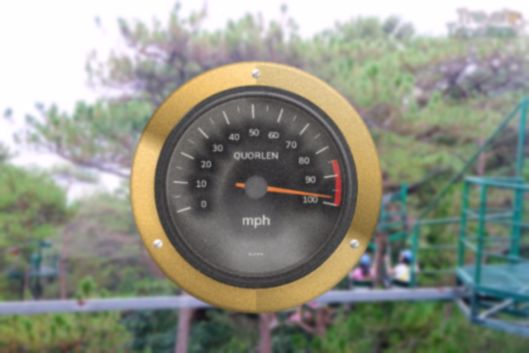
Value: mph 97.5
